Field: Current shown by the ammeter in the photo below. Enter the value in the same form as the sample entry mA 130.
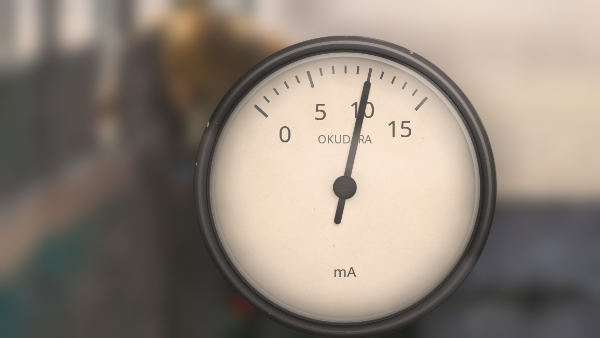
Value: mA 10
